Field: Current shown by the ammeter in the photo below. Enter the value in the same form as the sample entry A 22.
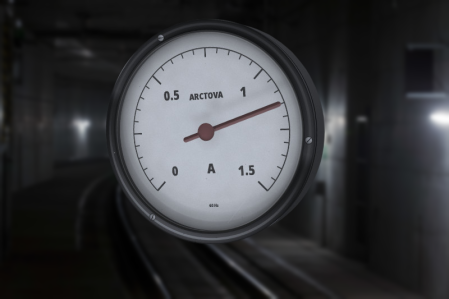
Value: A 1.15
